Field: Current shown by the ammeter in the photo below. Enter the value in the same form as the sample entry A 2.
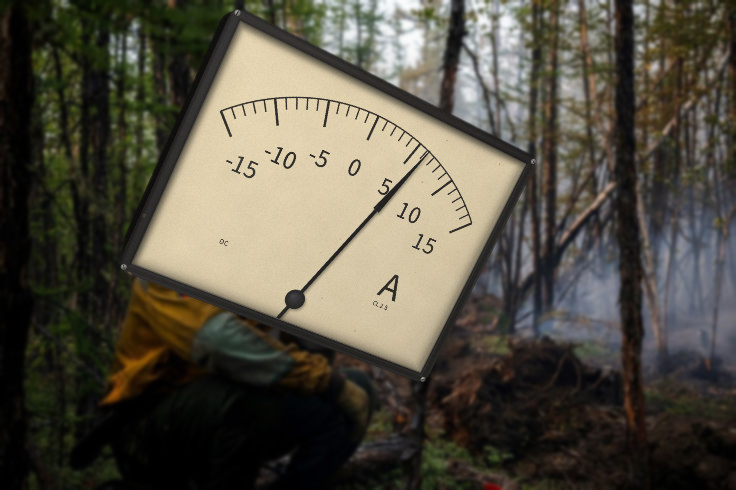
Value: A 6
